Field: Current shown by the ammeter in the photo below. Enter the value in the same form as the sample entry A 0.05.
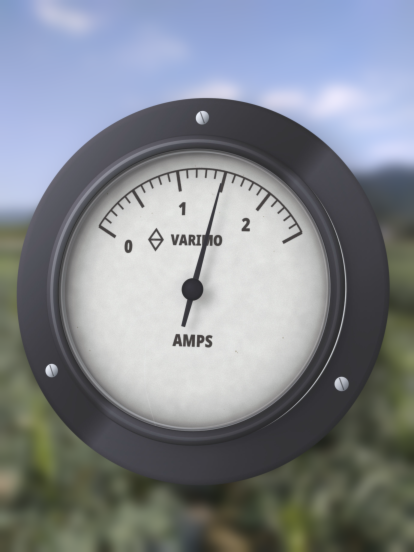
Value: A 1.5
